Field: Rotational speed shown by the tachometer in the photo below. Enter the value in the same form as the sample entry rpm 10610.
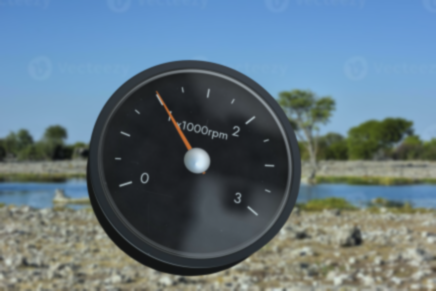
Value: rpm 1000
